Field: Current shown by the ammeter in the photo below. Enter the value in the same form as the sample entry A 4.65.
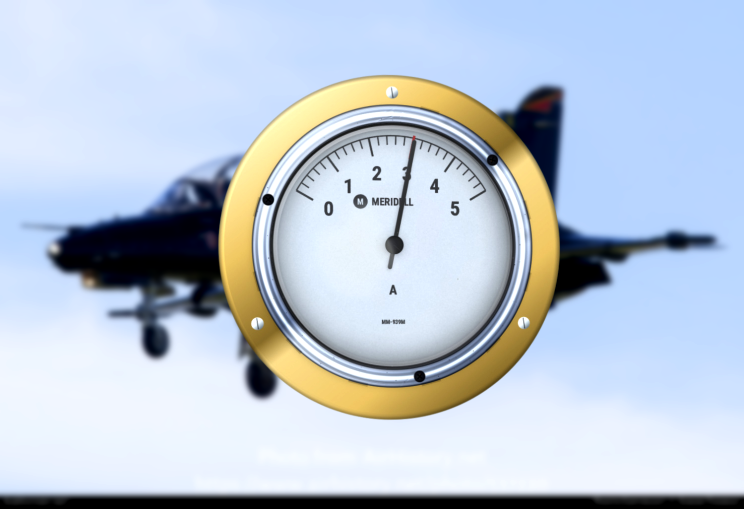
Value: A 3
